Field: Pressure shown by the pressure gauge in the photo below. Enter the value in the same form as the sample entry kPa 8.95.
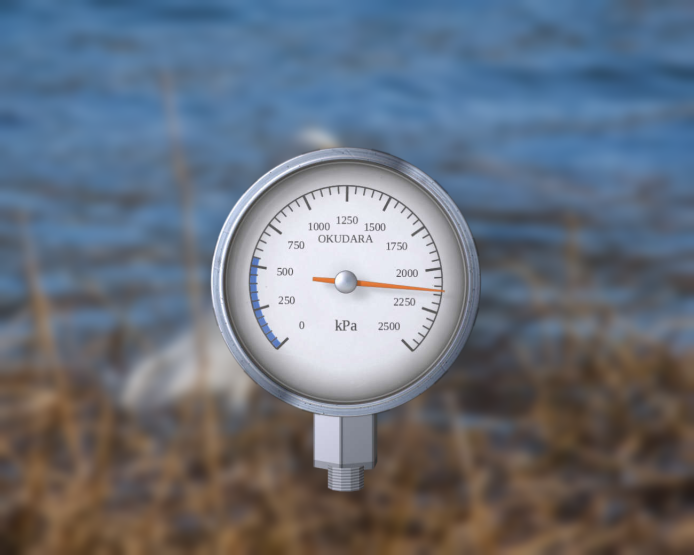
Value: kPa 2125
